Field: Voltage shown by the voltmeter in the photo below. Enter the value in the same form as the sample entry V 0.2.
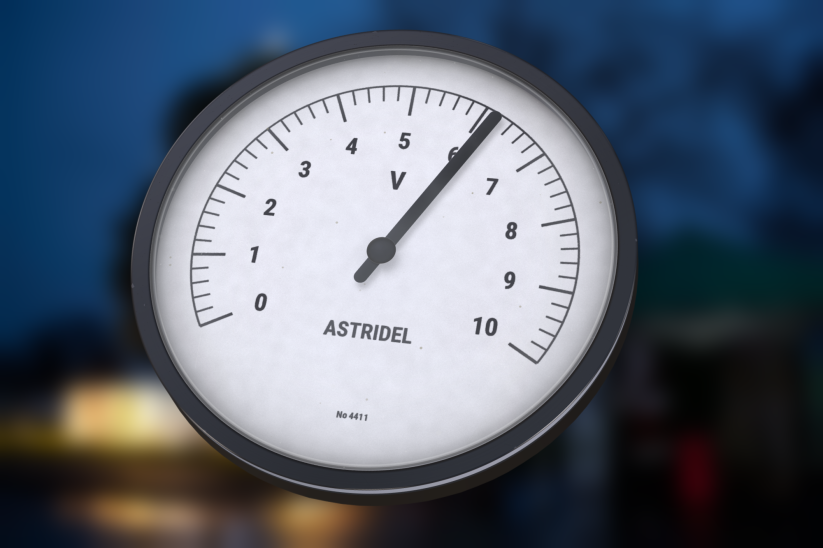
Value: V 6.2
